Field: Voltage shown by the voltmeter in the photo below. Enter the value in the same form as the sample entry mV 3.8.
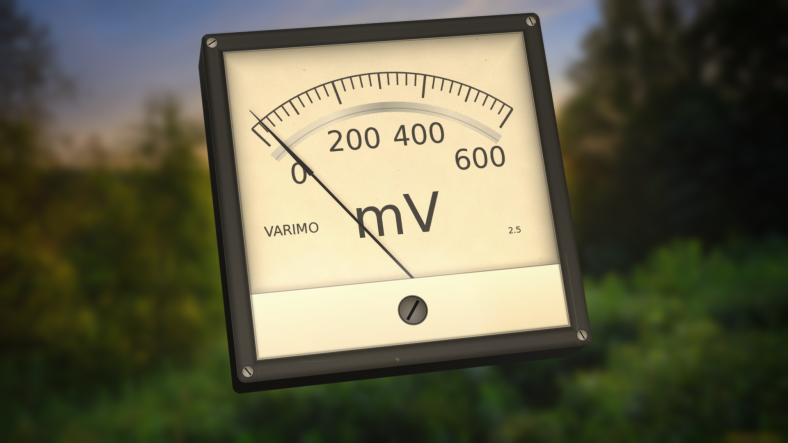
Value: mV 20
